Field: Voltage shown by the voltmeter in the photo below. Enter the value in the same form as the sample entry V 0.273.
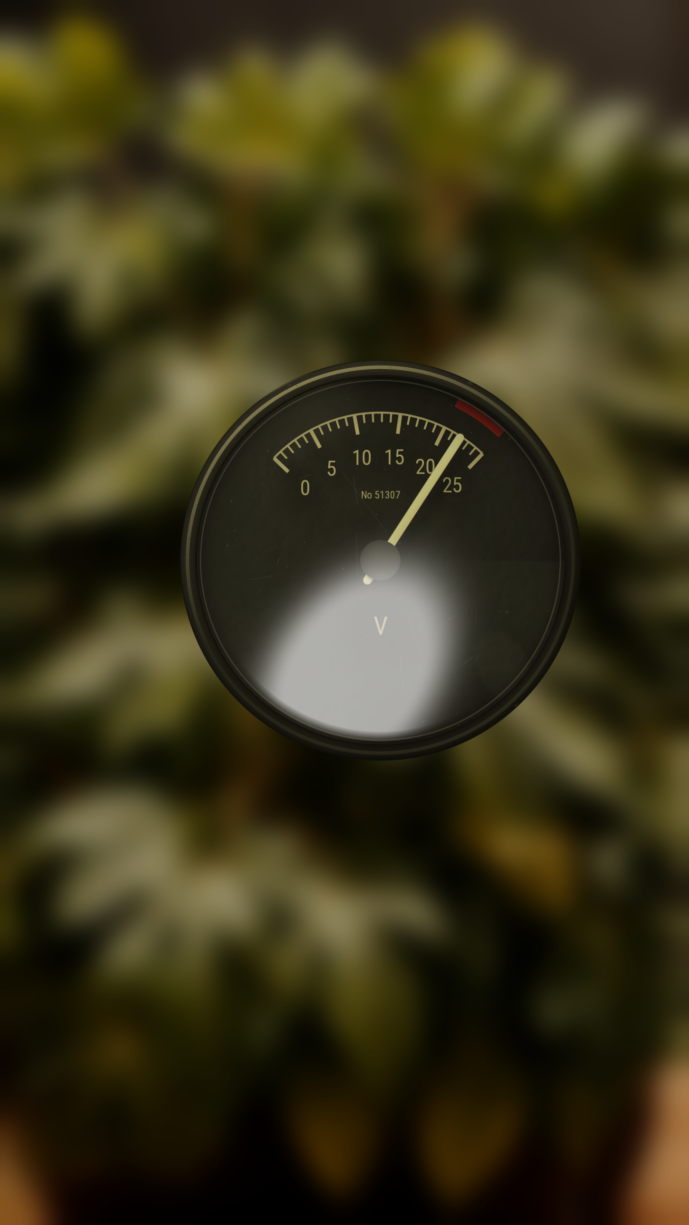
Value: V 22
